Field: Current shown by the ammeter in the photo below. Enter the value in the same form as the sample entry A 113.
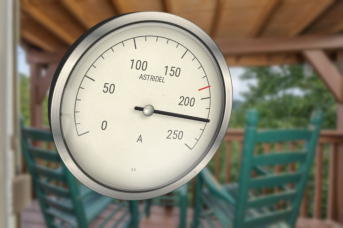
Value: A 220
